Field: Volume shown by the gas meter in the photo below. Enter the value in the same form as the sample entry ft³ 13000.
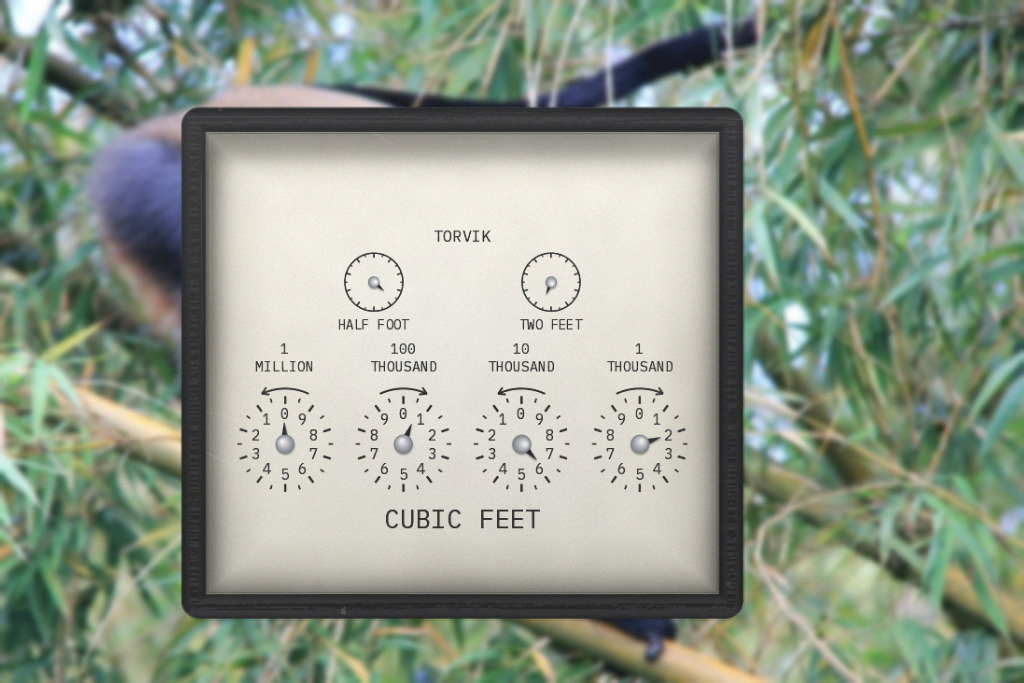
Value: ft³ 6200
